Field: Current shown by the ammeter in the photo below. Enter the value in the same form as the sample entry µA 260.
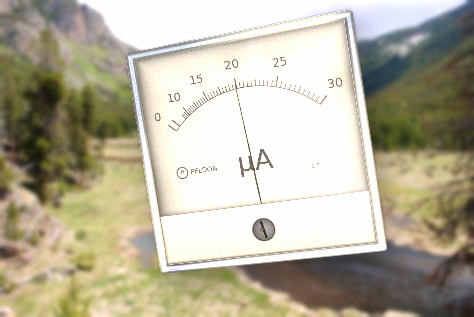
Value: µA 20
